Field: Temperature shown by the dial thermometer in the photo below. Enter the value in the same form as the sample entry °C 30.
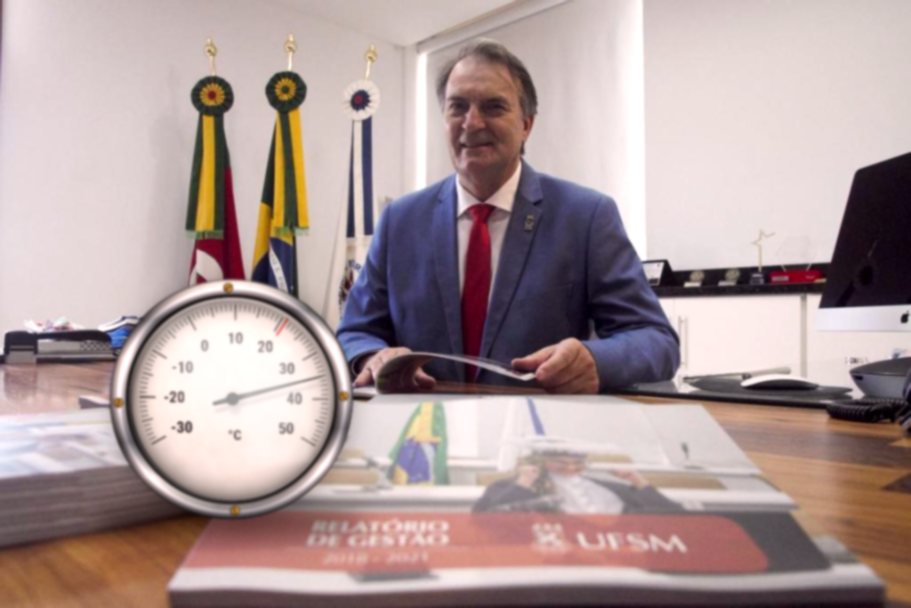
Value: °C 35
